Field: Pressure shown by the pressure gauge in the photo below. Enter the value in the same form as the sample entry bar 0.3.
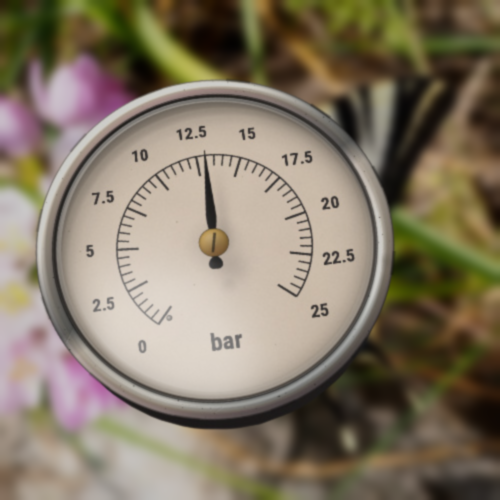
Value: bar 13
